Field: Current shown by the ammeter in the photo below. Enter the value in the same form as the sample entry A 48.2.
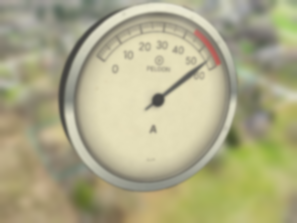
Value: A 55
